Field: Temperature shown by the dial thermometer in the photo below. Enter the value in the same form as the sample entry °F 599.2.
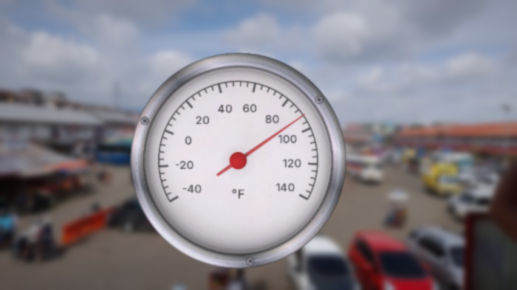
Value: °F 92
